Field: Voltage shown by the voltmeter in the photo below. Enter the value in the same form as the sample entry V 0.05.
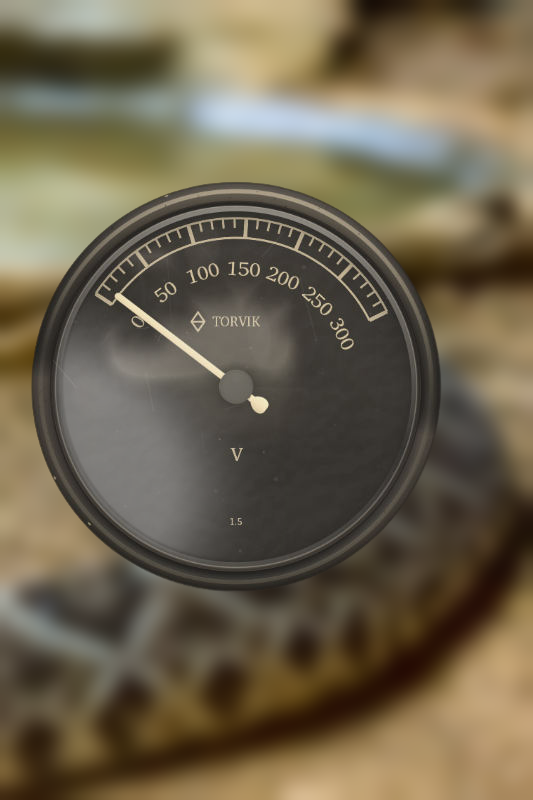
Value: V 10
